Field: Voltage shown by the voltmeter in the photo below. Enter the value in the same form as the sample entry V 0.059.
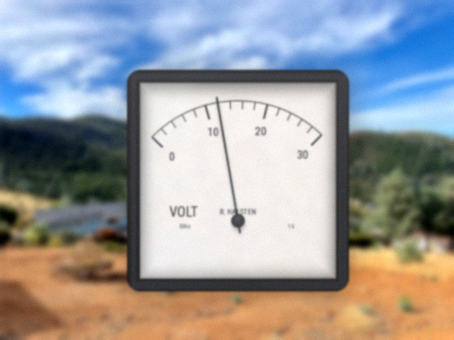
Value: V 12
